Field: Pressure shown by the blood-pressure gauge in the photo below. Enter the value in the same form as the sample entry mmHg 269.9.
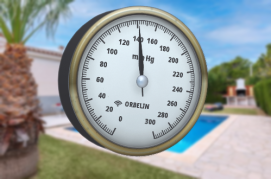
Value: mmHg 140
